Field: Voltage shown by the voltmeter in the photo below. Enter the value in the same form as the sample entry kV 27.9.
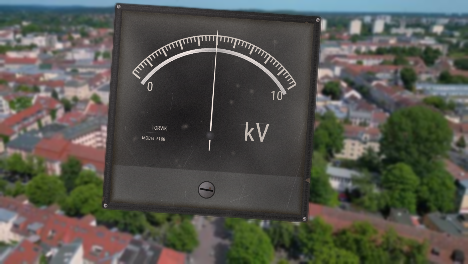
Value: kV 5
